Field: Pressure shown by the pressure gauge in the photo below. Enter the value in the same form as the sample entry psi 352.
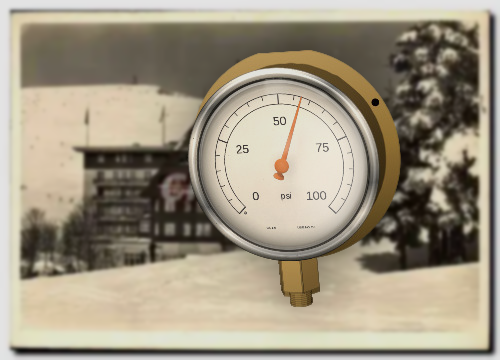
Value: psi 57.5
